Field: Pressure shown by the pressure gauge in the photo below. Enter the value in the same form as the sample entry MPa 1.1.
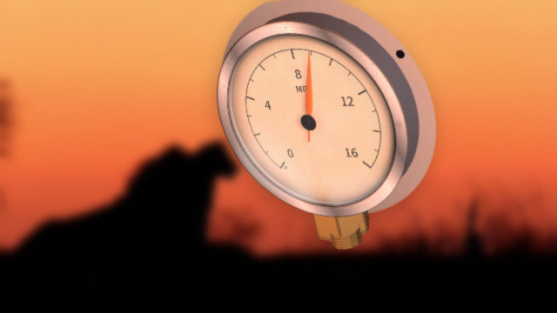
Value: MPa 9
